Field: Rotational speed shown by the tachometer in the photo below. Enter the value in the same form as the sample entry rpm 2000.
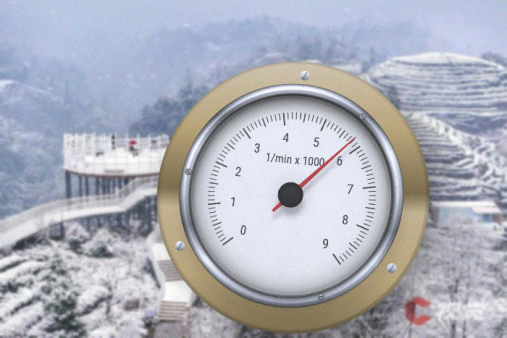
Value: rpm 5800
